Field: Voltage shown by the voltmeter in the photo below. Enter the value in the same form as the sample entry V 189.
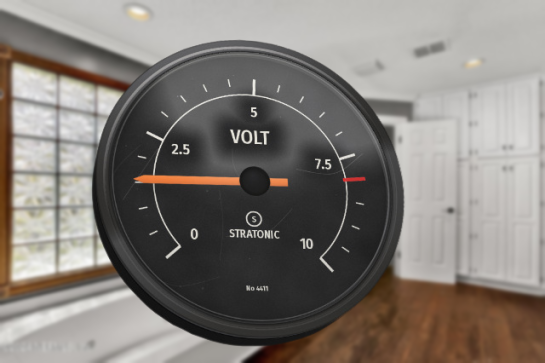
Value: V 1.5
